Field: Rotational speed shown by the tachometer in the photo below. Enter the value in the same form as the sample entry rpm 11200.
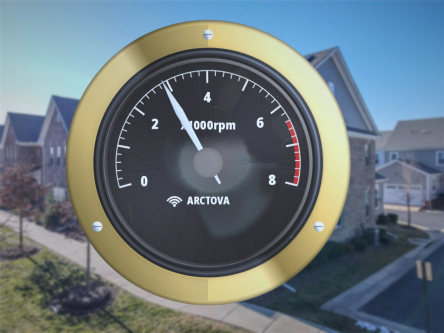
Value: rpm 2900
